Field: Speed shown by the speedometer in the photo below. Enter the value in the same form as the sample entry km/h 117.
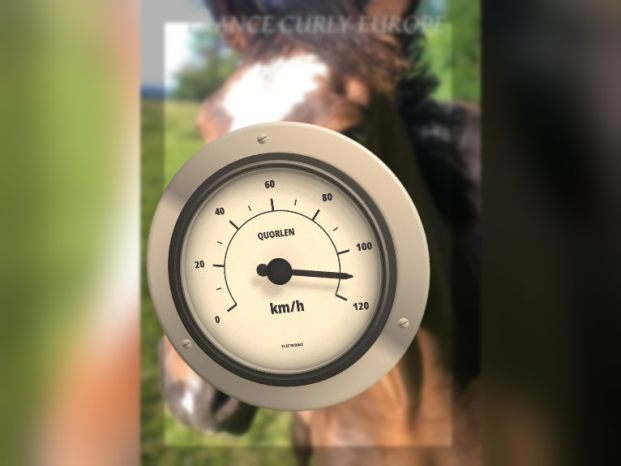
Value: km/h 110
